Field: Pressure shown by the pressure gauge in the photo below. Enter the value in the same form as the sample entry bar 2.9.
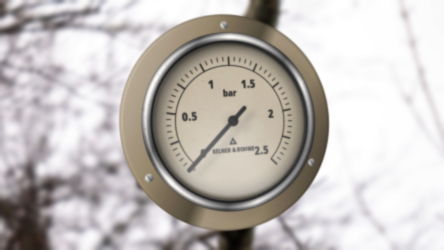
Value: bar 0
